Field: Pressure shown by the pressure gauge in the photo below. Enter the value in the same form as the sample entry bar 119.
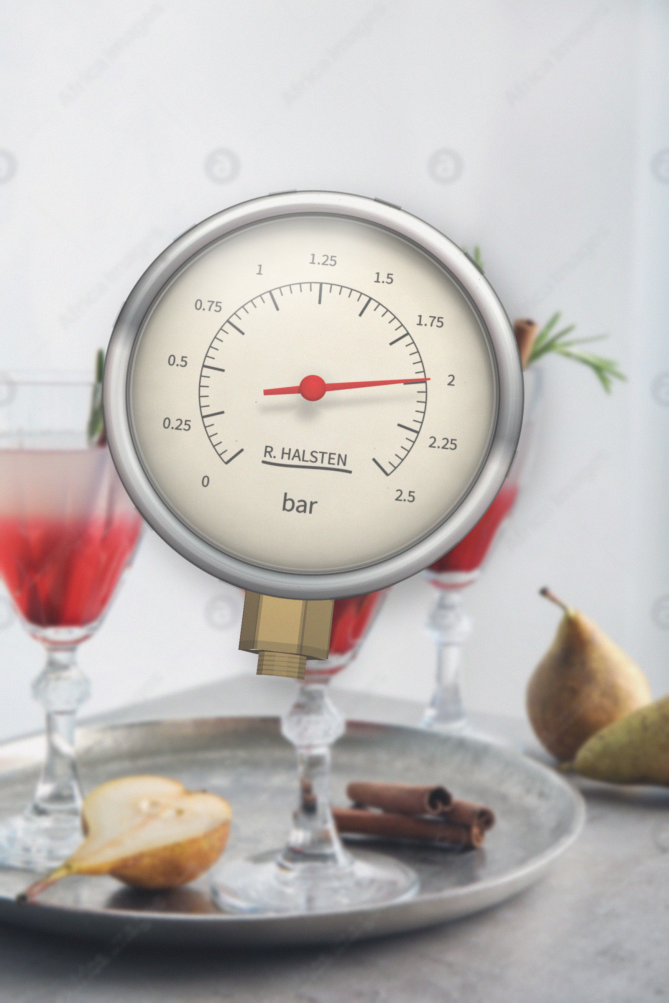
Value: bar 2
